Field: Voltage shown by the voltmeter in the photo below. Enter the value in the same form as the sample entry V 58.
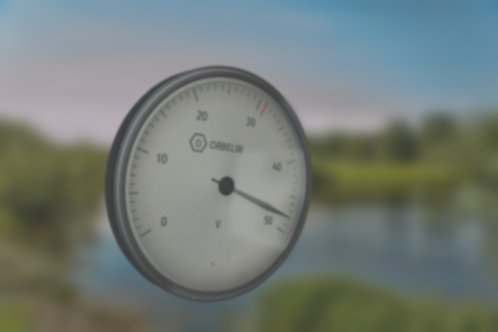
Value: V 48
